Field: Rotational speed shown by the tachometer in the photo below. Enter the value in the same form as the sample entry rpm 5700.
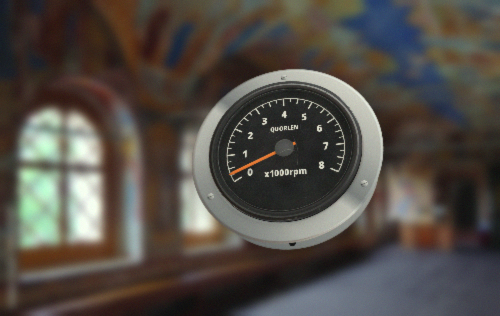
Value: rpm 250
